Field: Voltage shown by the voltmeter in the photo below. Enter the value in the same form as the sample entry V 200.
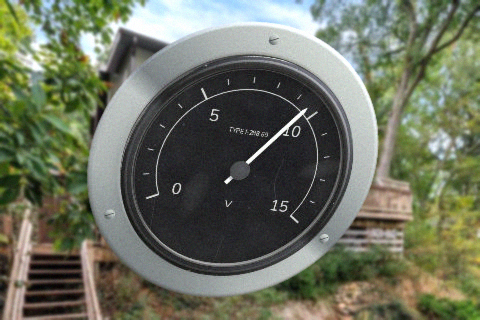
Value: V 9.5
